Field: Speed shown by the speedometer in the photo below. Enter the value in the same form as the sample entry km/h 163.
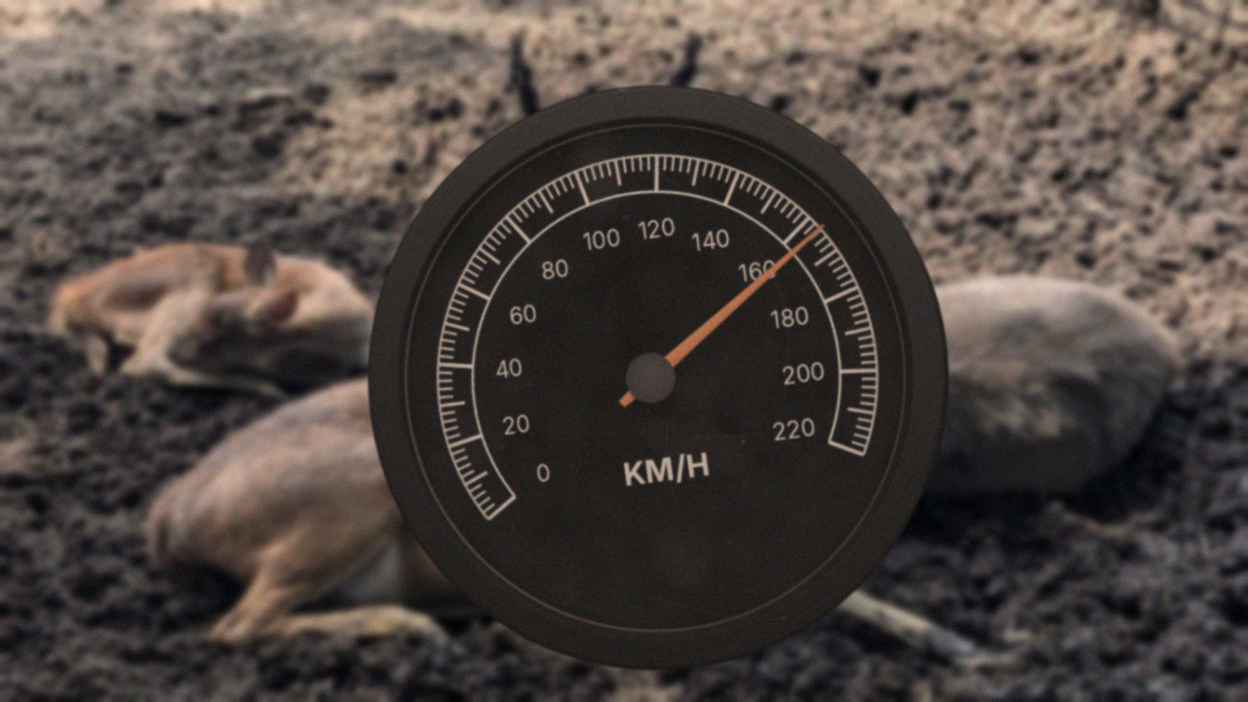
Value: km/h 164
